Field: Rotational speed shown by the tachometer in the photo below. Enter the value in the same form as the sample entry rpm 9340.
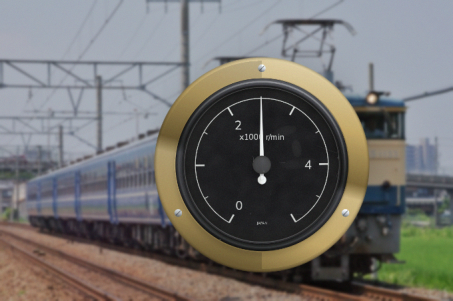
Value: rpm 2500
